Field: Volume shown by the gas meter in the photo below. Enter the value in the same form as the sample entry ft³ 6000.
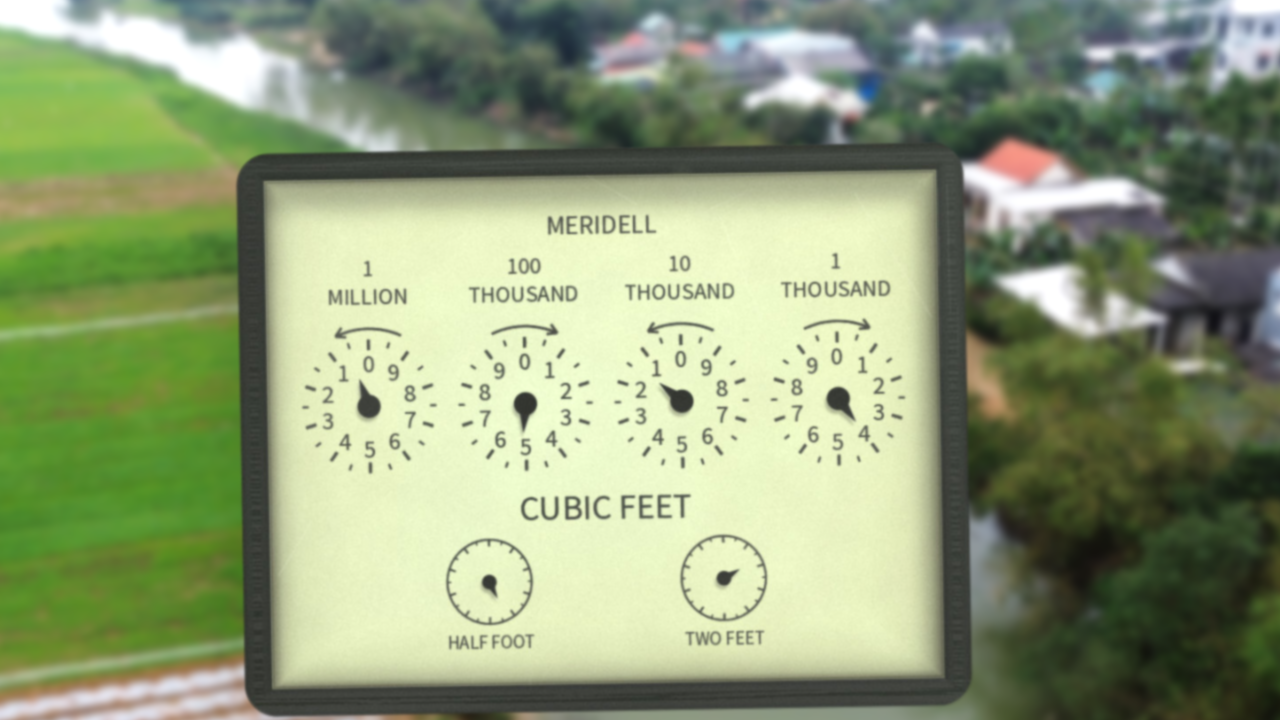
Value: ft³ 51400
